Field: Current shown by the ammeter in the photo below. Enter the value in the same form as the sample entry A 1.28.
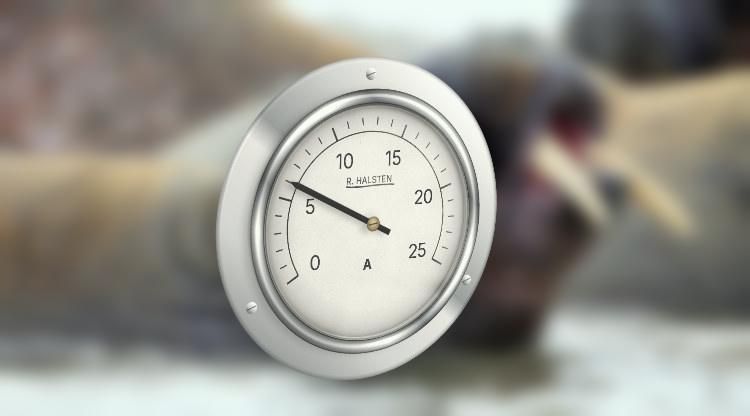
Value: A 6
